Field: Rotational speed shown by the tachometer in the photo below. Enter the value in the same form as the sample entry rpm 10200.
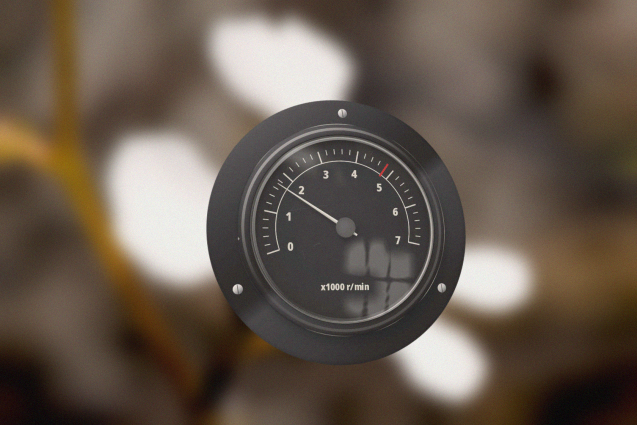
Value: rpm 1700
